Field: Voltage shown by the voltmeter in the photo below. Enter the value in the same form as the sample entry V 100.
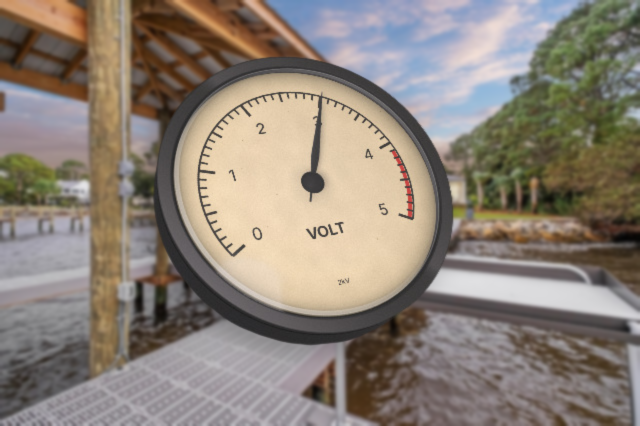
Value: V 3
